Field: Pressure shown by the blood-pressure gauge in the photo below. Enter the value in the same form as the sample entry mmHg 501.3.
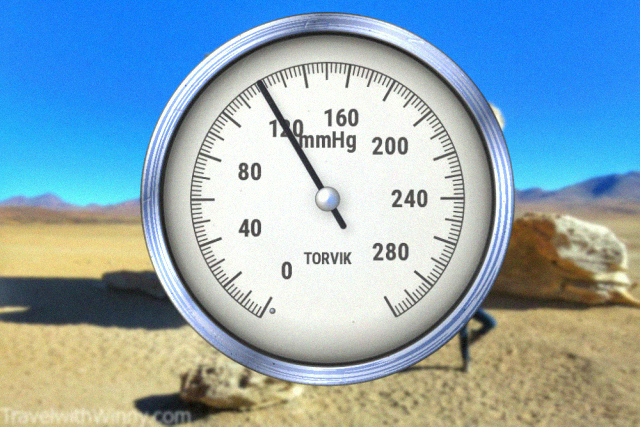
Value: mmHg 120
